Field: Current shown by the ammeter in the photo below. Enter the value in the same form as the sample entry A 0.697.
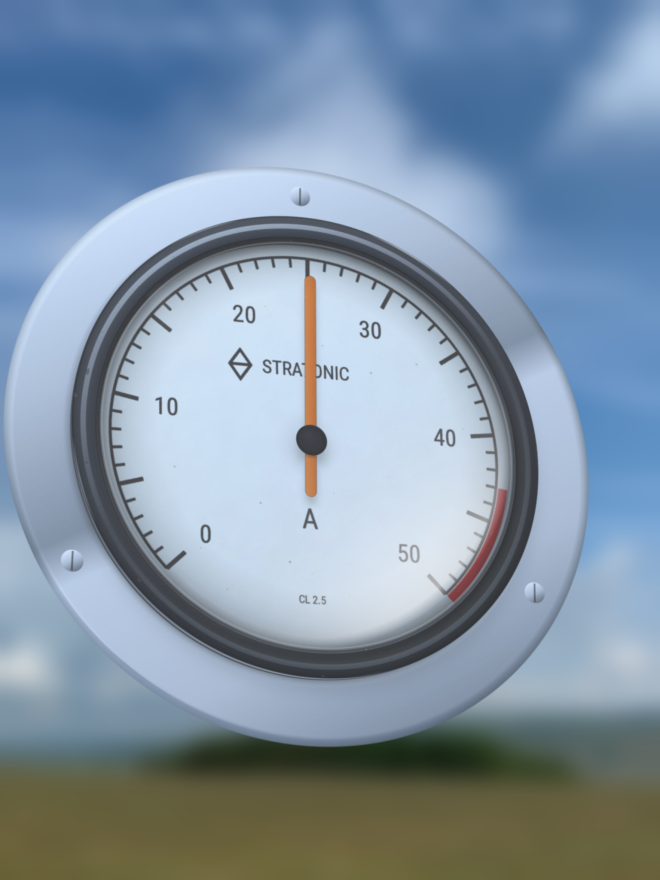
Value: A 25
